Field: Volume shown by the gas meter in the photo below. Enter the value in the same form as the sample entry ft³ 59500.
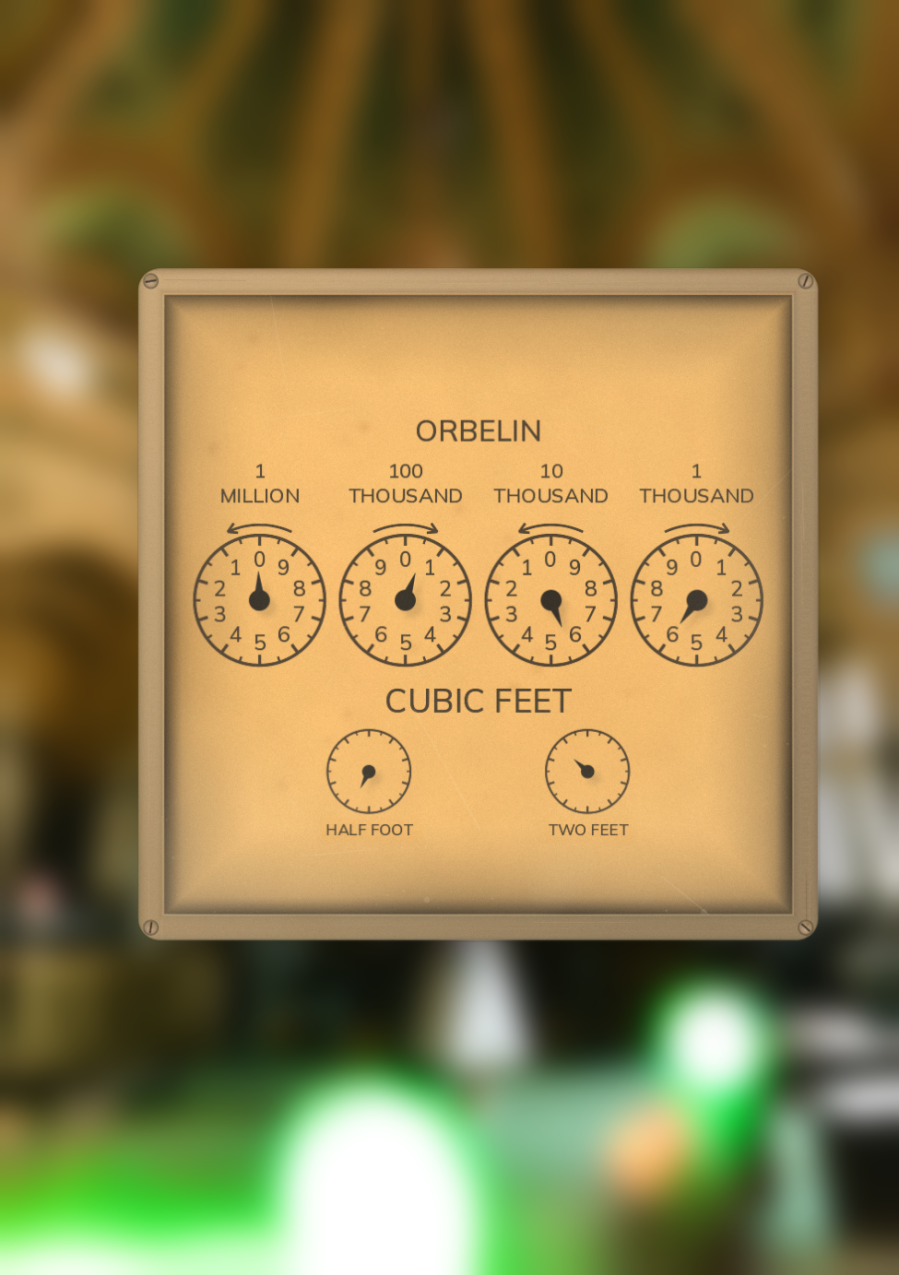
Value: ft³ 5600
